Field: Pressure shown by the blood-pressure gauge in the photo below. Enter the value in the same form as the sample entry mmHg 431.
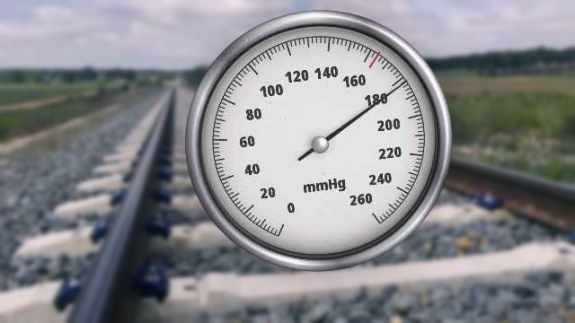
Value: mmHg 182
